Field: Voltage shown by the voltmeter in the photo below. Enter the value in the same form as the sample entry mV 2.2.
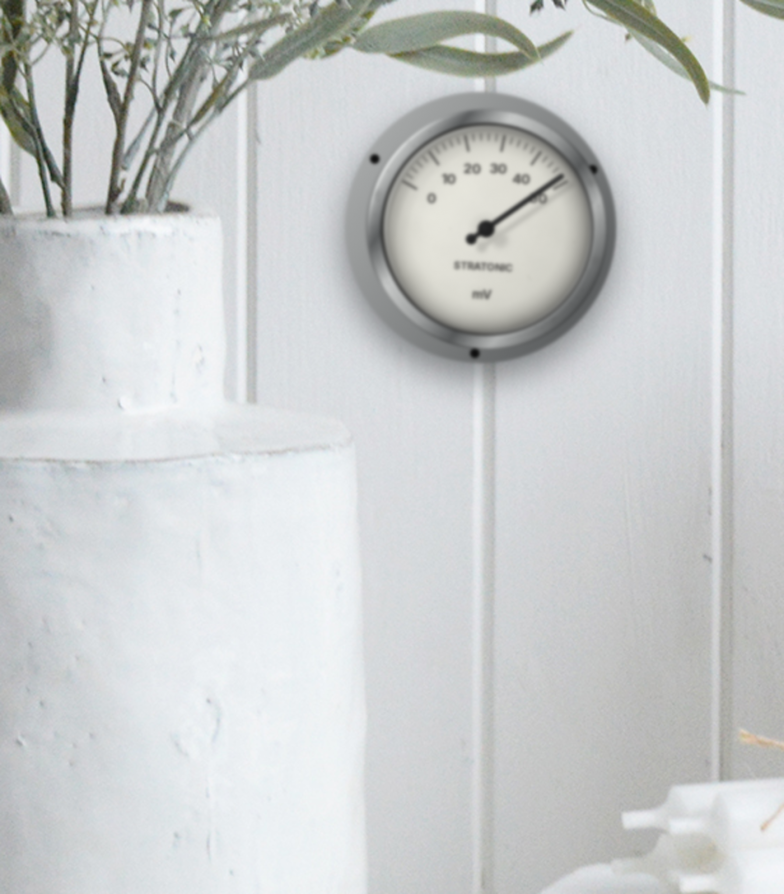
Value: mV 48
